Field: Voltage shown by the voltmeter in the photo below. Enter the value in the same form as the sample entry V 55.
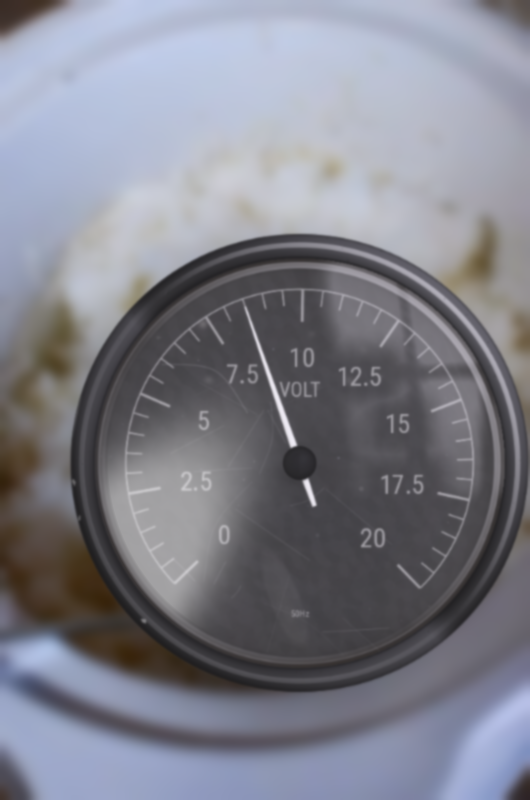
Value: V 8.5
